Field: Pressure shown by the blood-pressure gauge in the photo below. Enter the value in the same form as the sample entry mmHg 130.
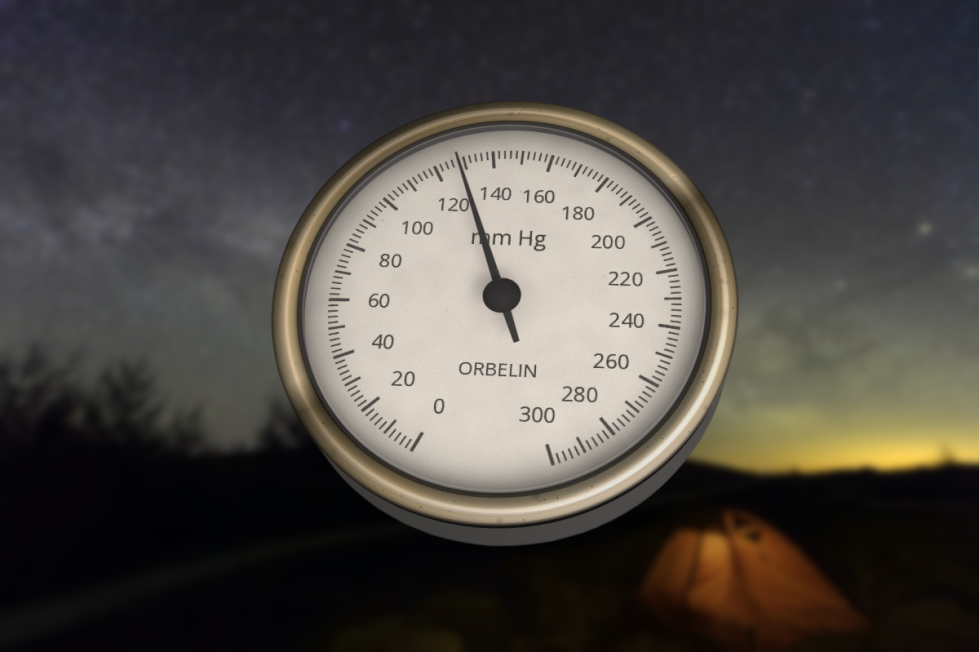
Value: mmHg 128
